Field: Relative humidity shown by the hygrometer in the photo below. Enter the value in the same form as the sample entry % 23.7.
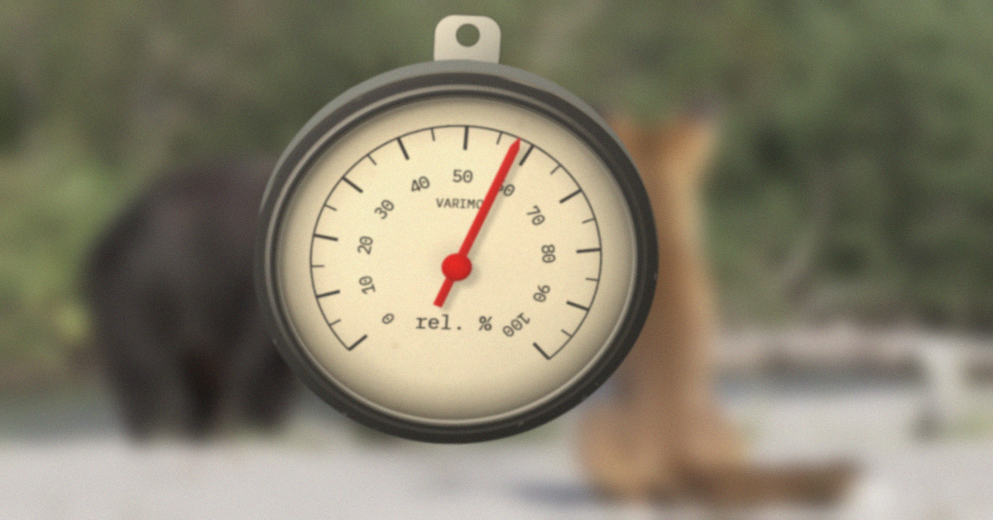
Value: % 57.5
